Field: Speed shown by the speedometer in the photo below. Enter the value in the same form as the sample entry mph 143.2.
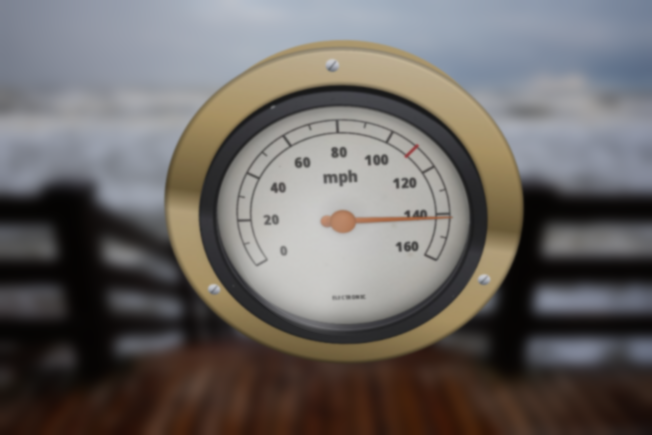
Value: mph 140
